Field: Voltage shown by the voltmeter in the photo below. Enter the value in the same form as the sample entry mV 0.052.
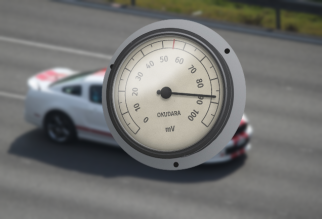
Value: mV 87.5
